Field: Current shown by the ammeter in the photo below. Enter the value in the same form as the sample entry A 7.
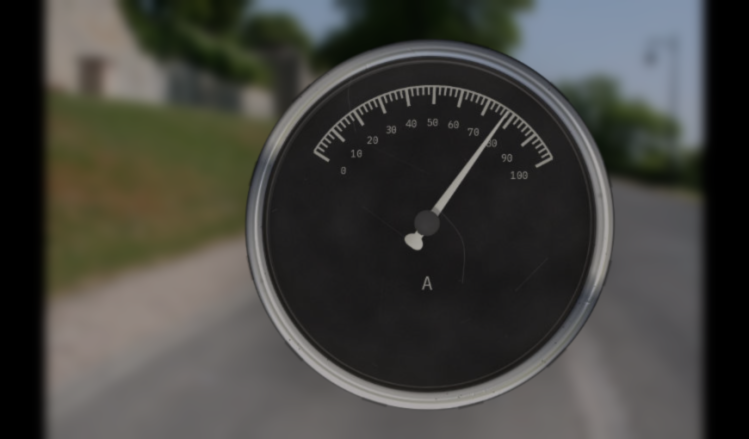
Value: A 78
